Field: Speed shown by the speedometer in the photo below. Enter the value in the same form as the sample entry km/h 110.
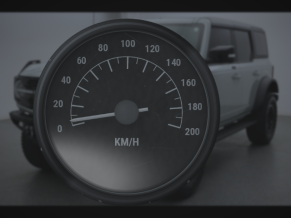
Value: km/h 5
